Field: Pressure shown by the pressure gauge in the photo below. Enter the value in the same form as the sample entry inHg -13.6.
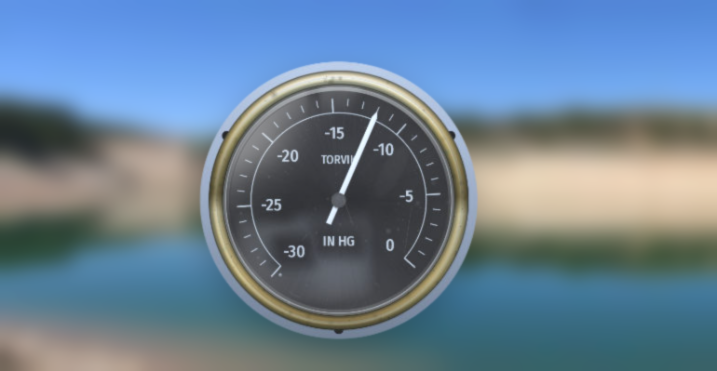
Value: inHg -12
